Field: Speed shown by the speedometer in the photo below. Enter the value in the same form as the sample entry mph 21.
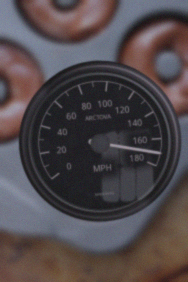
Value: mph 170
